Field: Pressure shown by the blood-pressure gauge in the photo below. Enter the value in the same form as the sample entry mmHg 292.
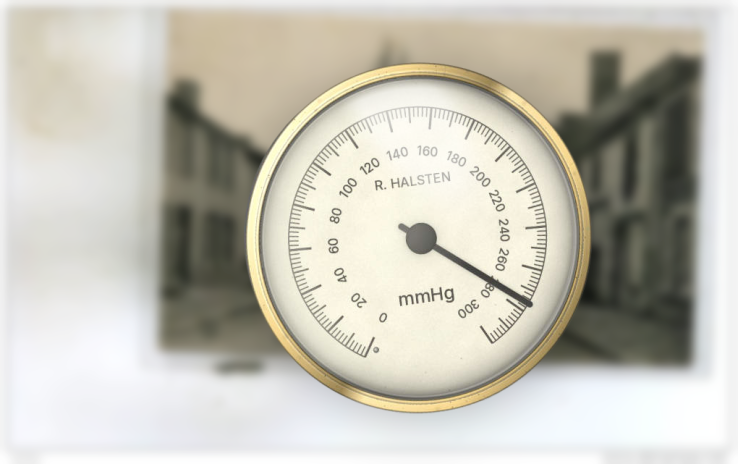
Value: mmHg 276
